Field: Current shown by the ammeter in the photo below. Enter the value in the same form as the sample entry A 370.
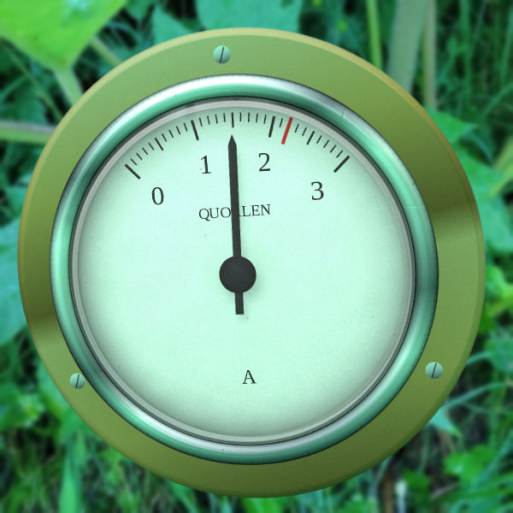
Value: A 1.5
